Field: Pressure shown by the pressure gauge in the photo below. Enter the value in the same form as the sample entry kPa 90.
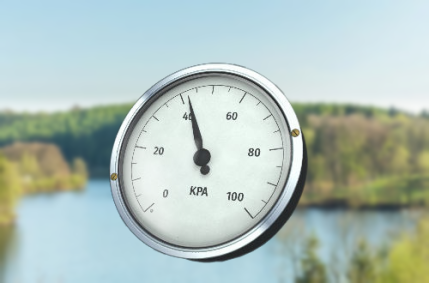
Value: kPa 42.5
